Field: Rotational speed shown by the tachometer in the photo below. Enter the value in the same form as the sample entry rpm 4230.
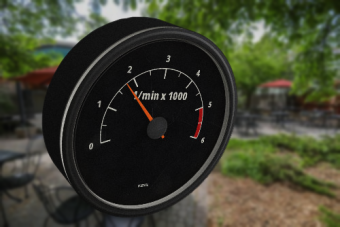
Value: rpm 1750
